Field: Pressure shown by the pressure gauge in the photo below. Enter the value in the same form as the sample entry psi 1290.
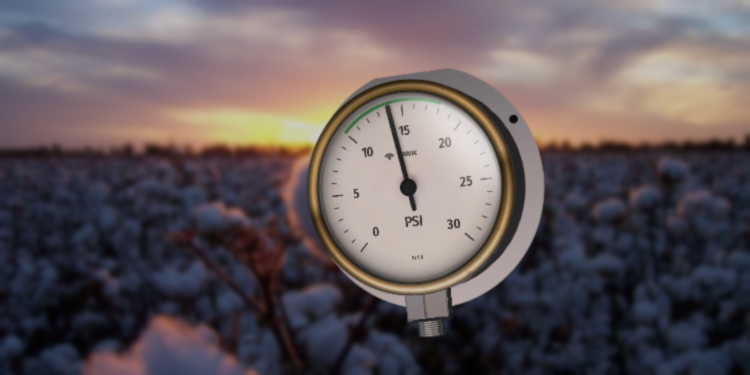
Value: psi 14
